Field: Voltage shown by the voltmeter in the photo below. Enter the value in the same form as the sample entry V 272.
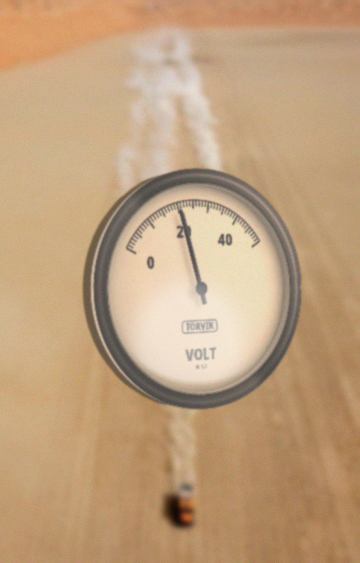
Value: V 20
